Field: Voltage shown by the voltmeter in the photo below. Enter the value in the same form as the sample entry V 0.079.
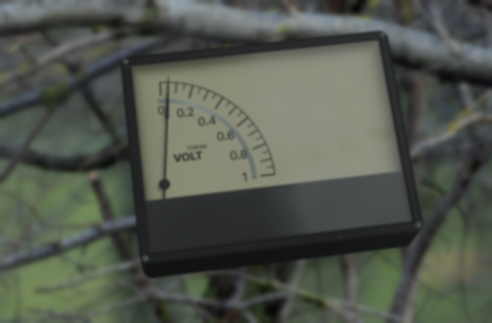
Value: V 0.05
